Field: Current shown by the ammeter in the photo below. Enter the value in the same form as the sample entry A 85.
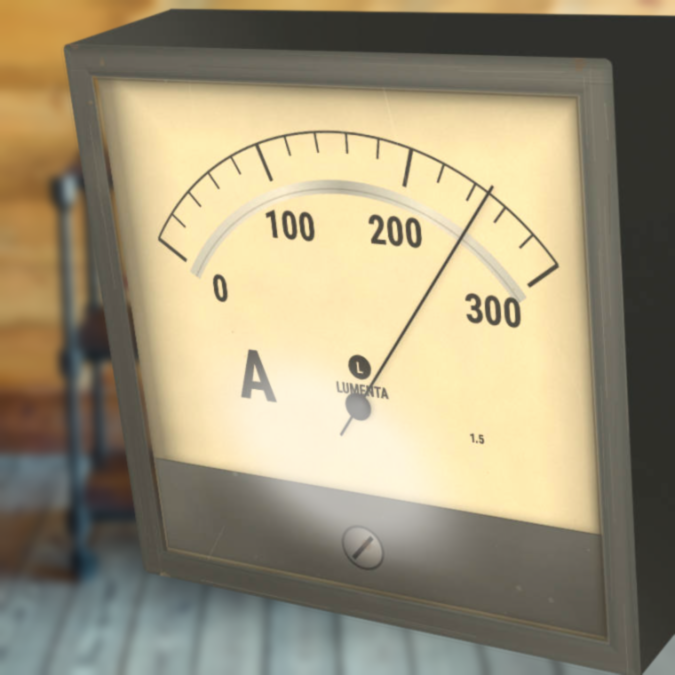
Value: A 250
